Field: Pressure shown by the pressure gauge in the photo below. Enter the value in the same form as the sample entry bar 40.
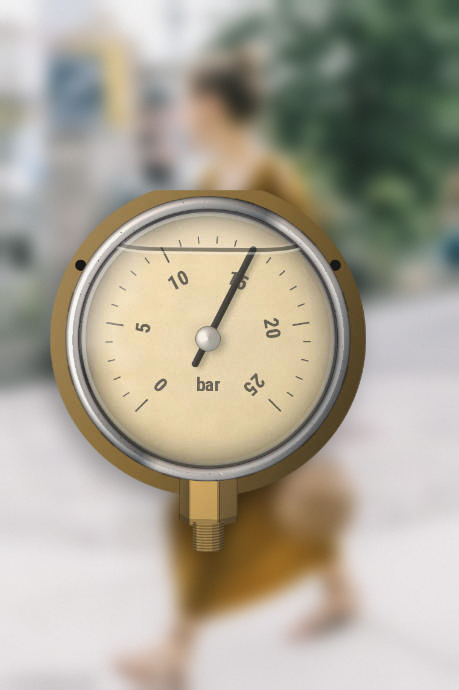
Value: bar 15
